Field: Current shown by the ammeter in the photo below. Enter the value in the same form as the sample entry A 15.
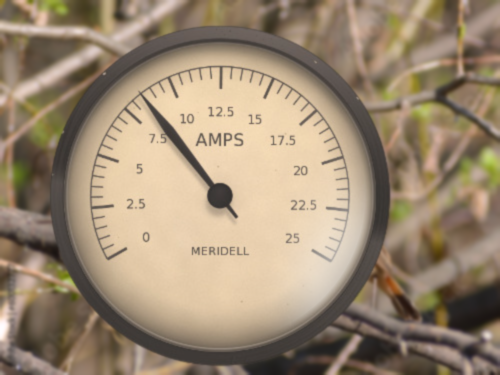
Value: A 8.5
